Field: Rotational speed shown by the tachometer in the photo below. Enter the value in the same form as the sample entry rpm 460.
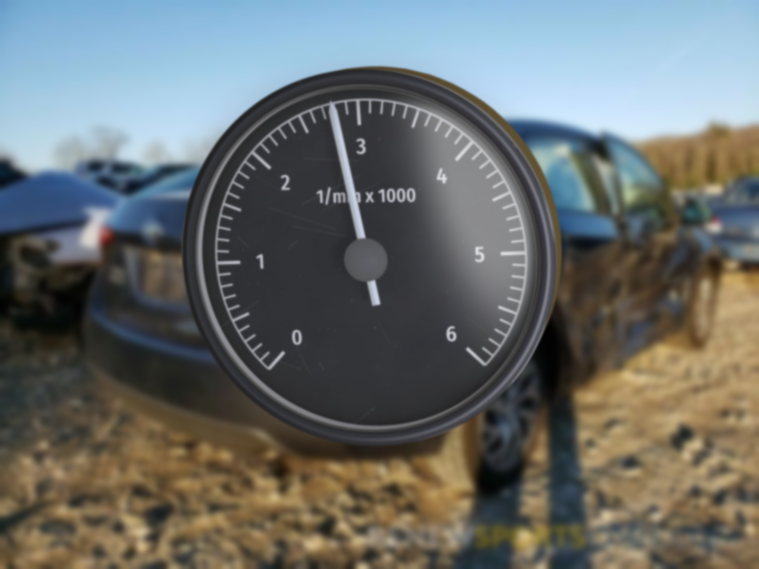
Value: rpm 2800
